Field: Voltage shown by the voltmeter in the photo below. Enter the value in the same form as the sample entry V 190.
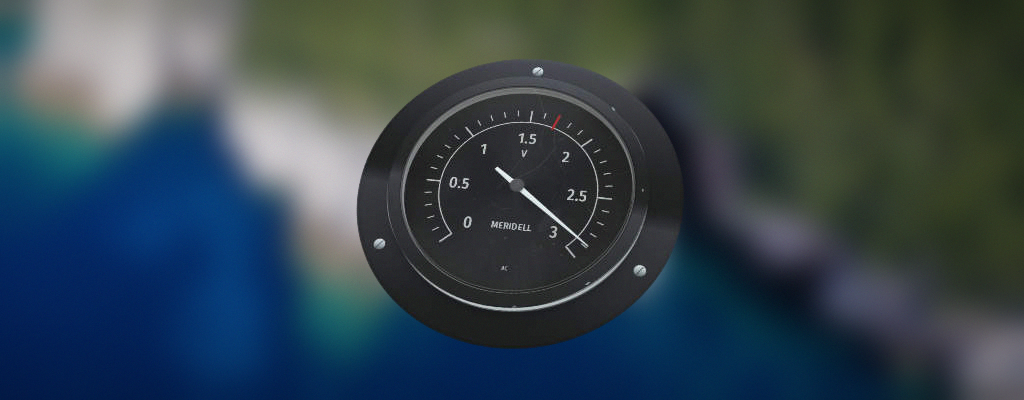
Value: V 2.9
